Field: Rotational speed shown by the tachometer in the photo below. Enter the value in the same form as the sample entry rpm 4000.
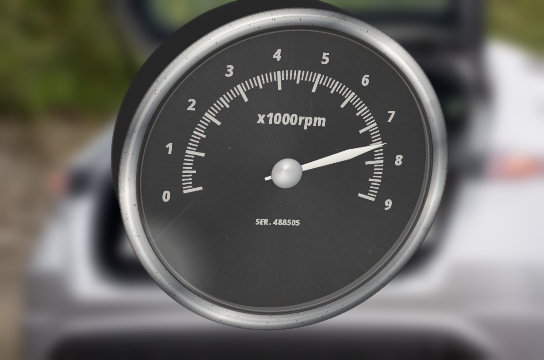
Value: rpm 7500
